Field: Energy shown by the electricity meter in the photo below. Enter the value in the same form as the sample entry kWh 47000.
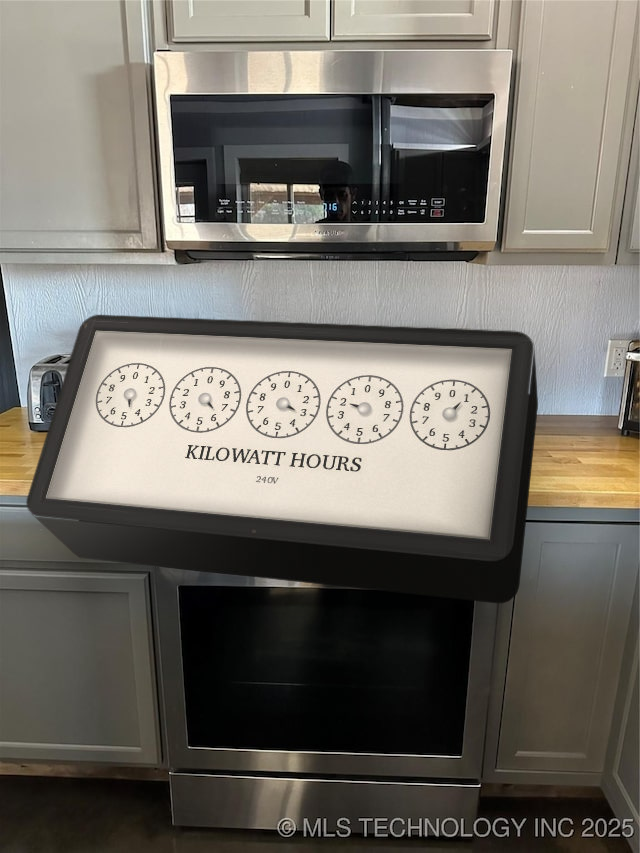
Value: kWh 46321
